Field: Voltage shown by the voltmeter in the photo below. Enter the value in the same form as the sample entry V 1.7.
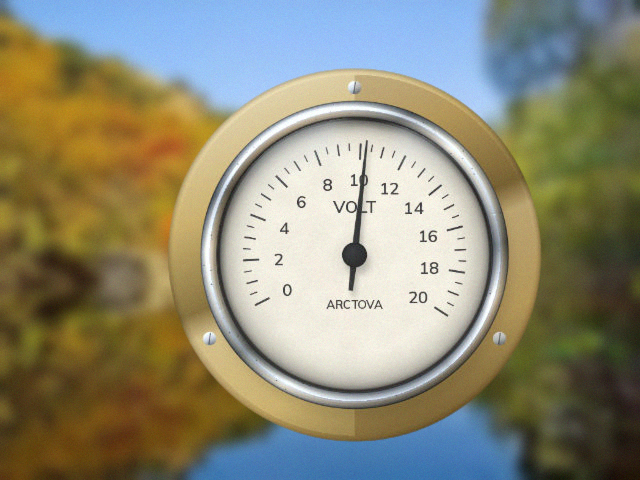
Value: V 10.25
